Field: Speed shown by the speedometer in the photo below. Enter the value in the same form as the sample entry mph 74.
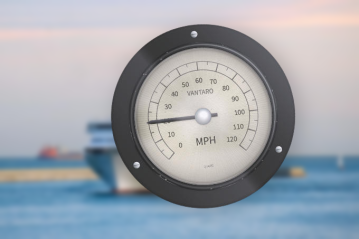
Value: mph 20
